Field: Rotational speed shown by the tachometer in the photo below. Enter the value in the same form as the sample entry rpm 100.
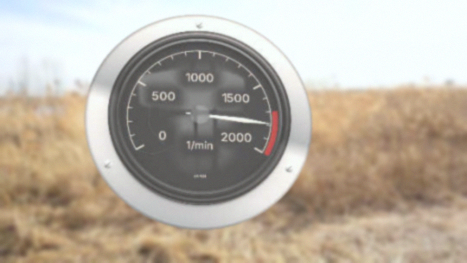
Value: rpm 1800
